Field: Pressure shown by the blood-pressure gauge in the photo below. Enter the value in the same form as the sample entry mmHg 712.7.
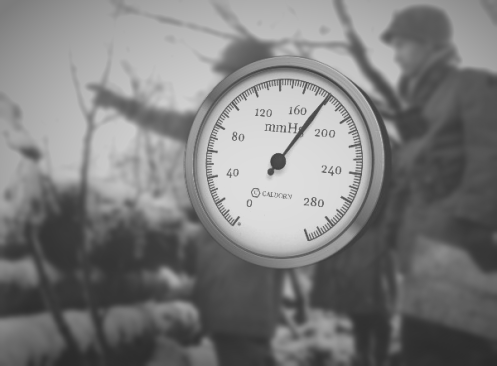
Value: mmHg 180
